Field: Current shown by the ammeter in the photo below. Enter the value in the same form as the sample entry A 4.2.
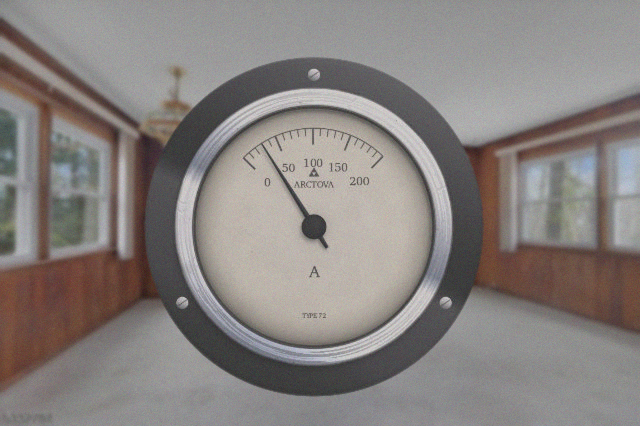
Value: A 30
